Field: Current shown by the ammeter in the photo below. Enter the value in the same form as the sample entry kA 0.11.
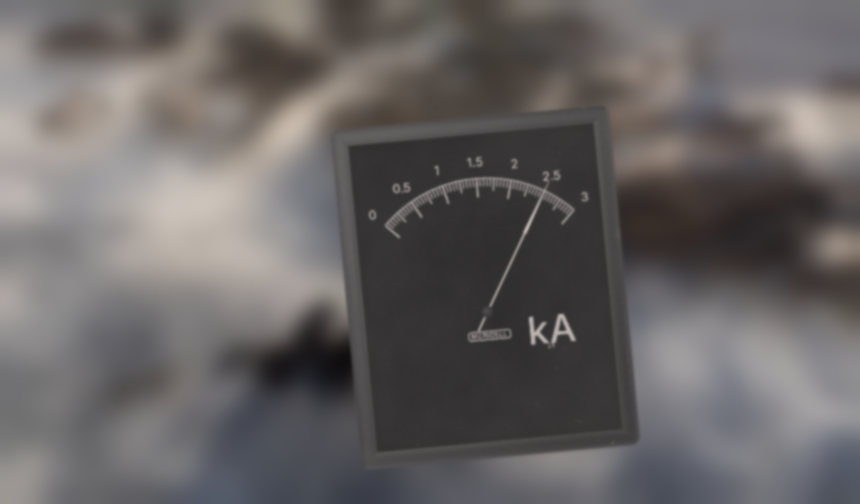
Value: kA 2.5
